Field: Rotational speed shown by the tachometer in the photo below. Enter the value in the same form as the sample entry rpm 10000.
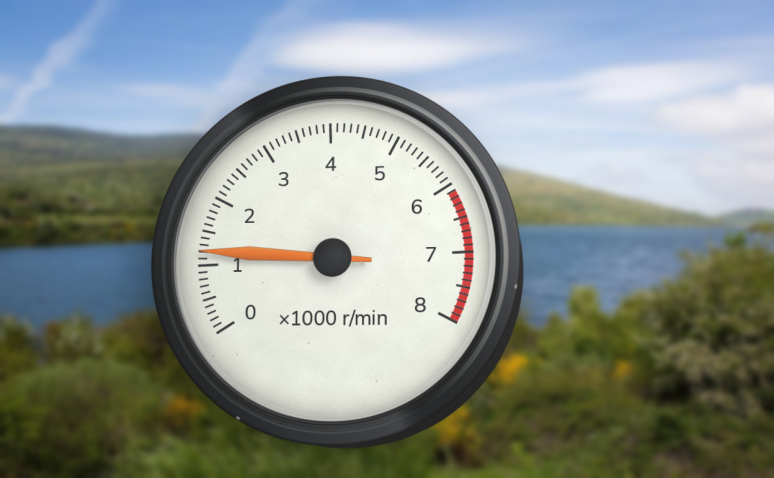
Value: rpm 1200
